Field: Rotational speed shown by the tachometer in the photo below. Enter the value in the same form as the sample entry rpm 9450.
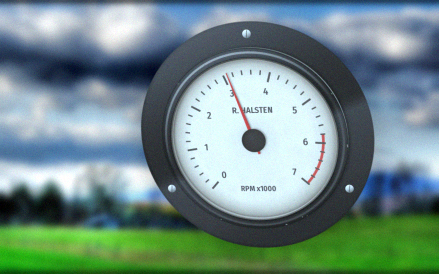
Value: rpm 3100
